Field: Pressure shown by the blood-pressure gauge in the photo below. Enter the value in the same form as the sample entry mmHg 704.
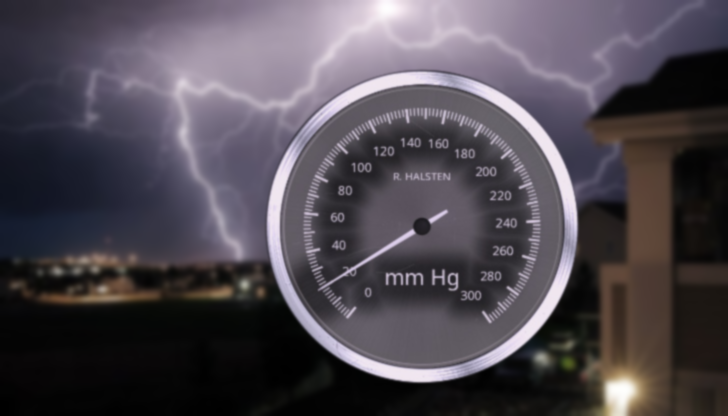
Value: mmHg 20
